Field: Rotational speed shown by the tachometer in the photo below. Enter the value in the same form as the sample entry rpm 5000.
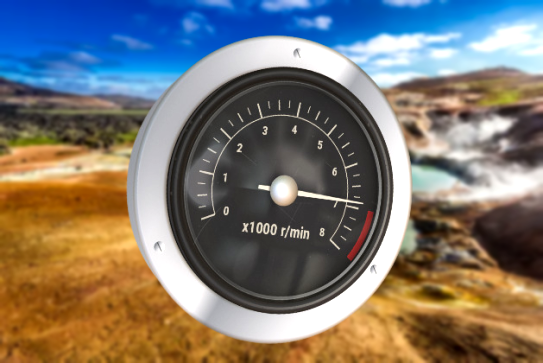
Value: rpm 6875
